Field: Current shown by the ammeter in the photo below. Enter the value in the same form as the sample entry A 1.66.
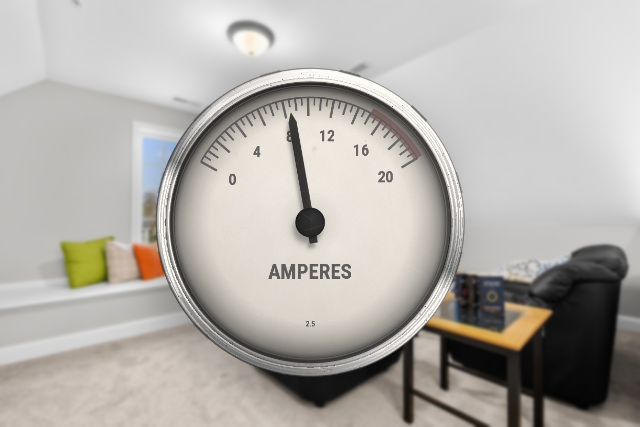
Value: A 8.5
